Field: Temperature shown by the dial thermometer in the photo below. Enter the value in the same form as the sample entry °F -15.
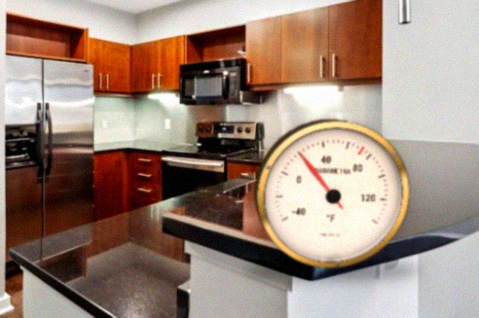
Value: °F 20
